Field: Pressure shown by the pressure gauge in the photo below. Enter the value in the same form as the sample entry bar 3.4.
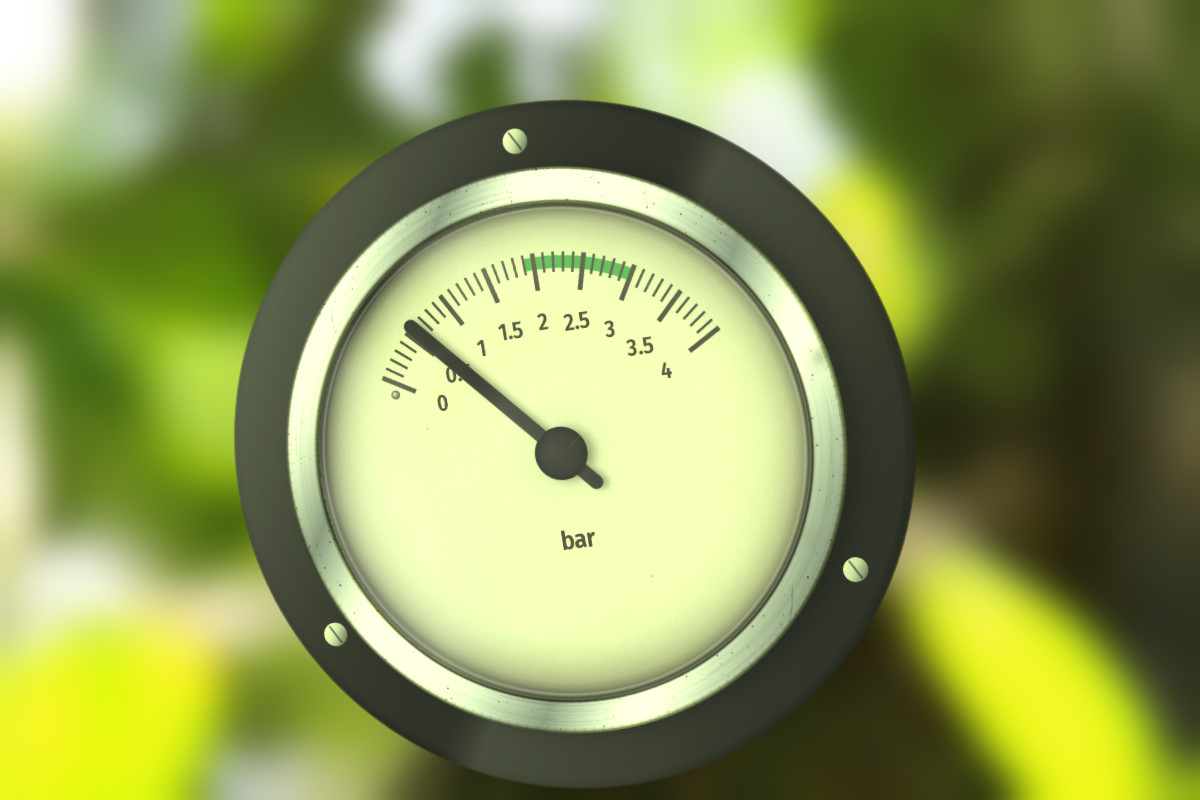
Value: bar 0.6
